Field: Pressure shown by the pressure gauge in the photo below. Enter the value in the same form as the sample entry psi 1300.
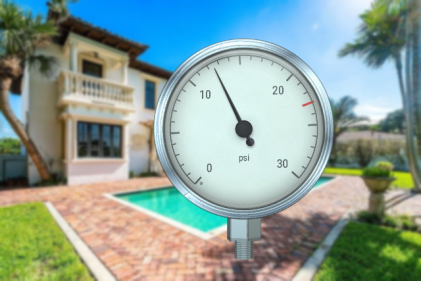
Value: psi 12.5
